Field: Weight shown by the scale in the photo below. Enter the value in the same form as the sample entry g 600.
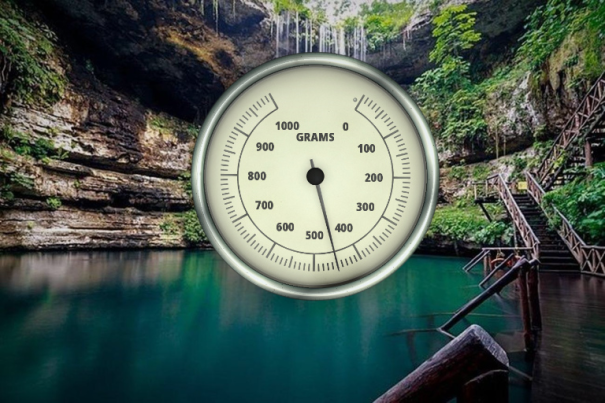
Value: g 450
